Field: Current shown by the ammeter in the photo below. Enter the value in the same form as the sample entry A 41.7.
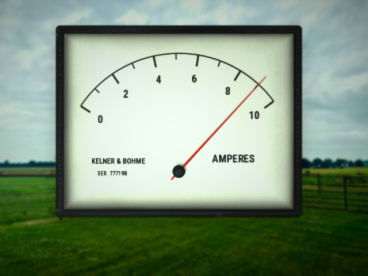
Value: A 9
